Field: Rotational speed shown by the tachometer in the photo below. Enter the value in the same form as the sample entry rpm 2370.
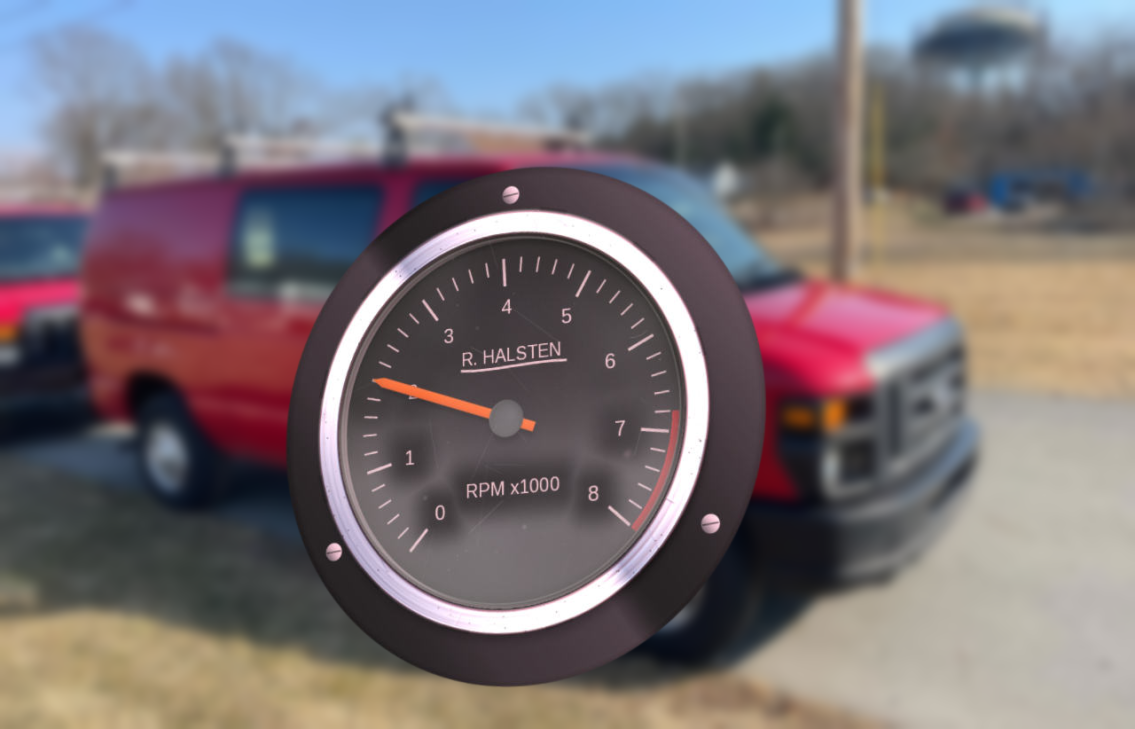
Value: rpm 2000
